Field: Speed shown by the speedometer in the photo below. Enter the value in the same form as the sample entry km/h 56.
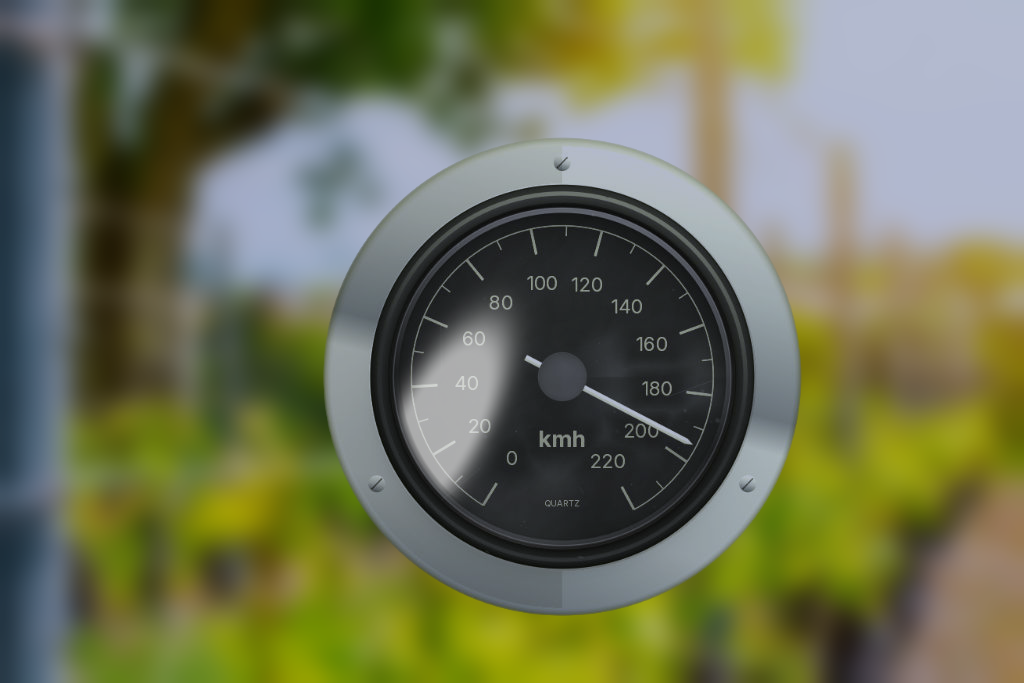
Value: km/h 195
